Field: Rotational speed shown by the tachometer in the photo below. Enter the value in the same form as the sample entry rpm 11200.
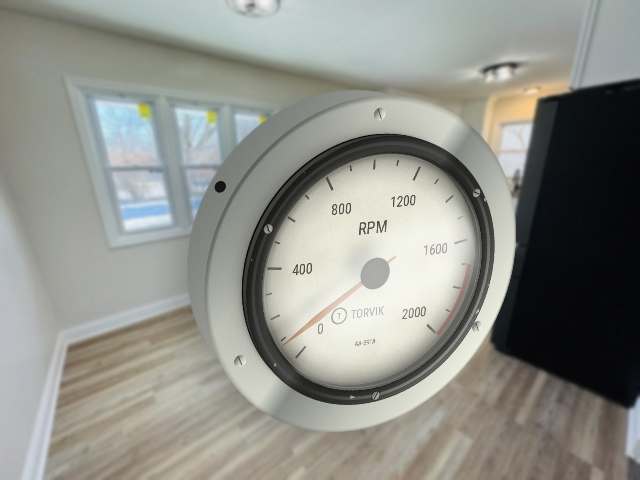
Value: rpm 100
